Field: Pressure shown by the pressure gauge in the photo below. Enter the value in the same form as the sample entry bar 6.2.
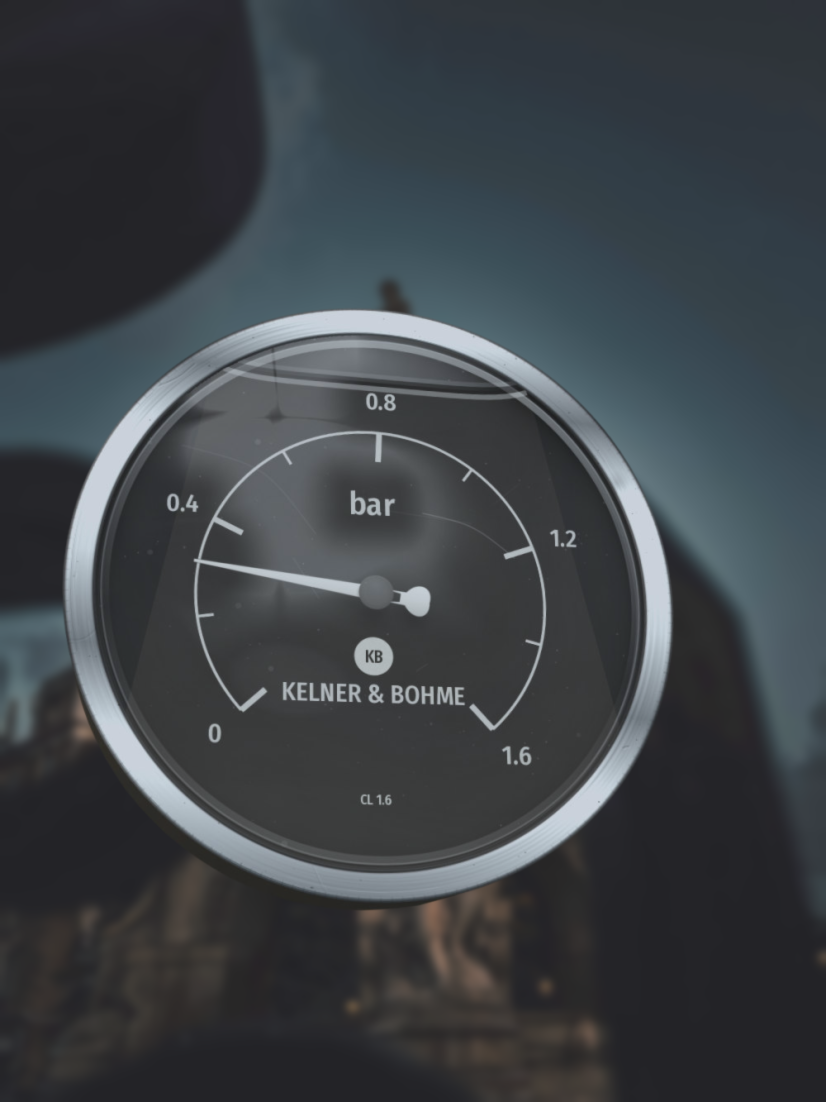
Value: bar 0.3
